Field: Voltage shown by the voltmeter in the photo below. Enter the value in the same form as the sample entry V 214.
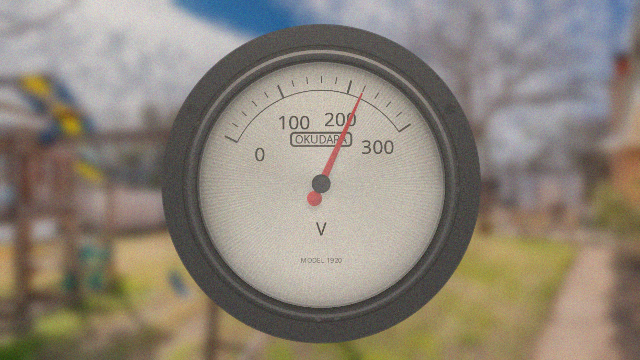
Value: V 220
